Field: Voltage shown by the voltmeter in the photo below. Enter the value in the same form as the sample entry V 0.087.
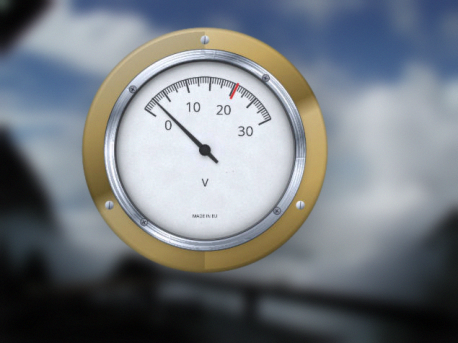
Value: V 2.5
